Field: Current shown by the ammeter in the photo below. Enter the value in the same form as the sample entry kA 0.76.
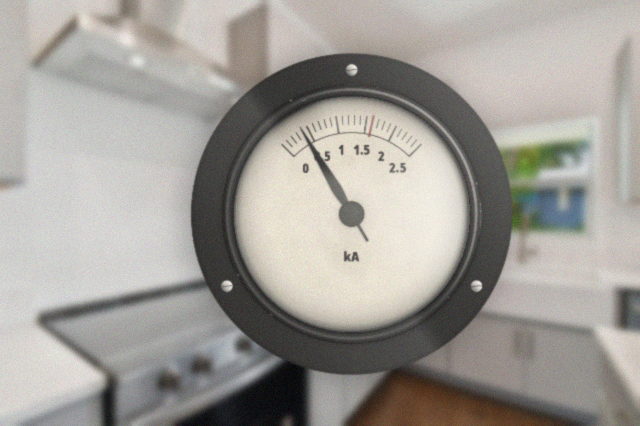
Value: kA 0.4
